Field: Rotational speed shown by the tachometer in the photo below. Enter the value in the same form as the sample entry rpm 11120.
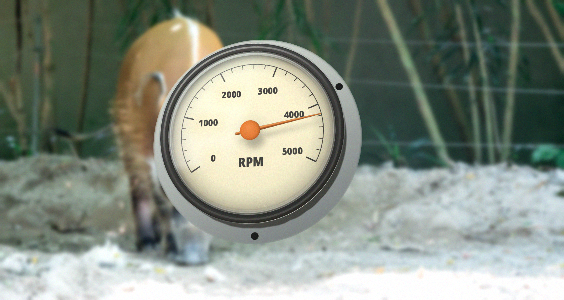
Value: rpm 4200
